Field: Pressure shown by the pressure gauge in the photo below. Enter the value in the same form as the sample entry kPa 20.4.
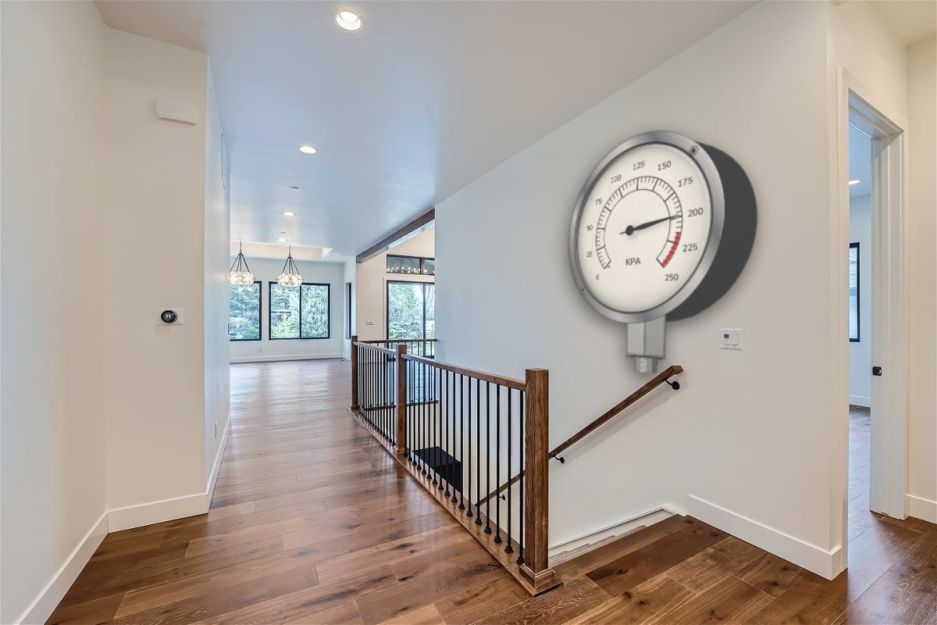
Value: kPa 200
